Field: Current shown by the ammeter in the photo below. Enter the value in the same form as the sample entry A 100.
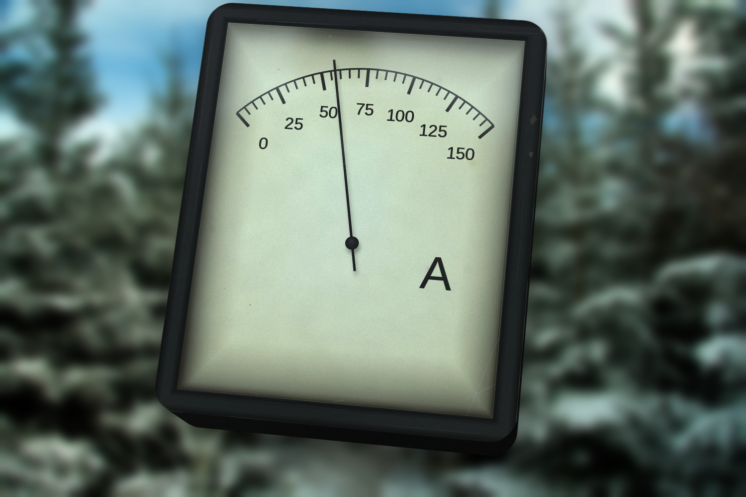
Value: A 57.5
